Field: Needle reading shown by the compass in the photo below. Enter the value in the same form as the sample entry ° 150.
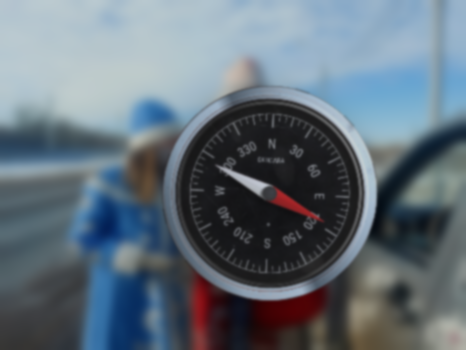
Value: ° 115
